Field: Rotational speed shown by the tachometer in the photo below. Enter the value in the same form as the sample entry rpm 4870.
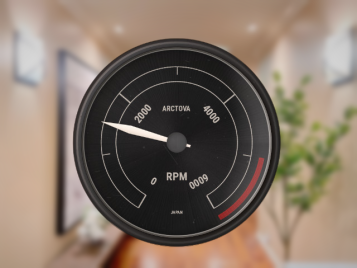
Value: rpm 1500
